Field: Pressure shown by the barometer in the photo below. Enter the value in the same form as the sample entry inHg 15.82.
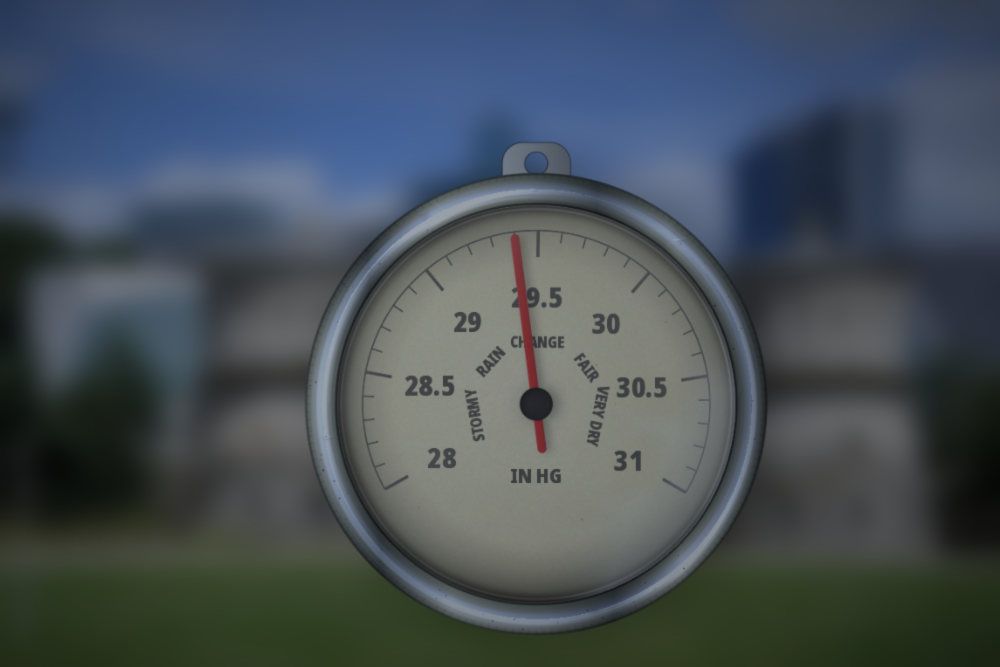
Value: inHg 29.4
